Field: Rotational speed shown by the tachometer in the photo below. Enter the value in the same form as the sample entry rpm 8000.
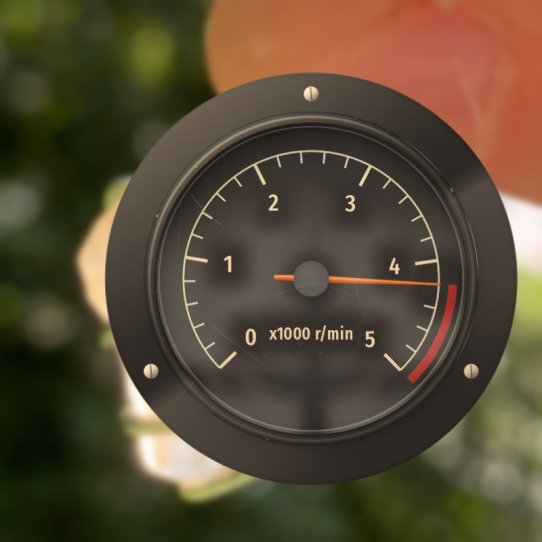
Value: rpm 4200
